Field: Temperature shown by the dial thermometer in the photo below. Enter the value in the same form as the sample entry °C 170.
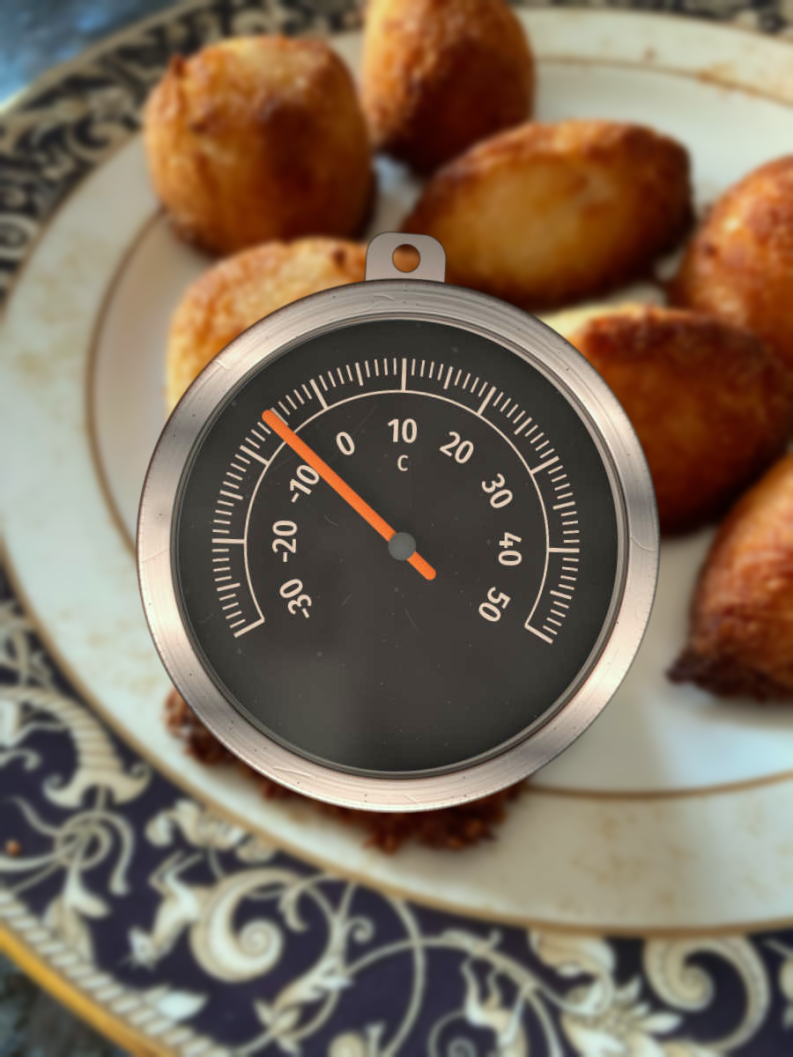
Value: °C -6
